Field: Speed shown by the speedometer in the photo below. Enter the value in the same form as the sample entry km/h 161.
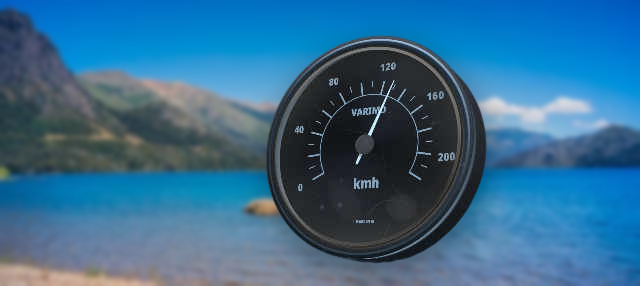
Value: km/h 130
